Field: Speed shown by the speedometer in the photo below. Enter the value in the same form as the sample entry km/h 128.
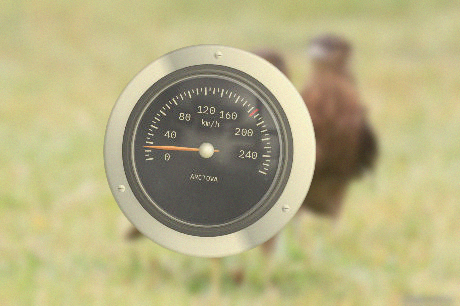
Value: km/h 15
